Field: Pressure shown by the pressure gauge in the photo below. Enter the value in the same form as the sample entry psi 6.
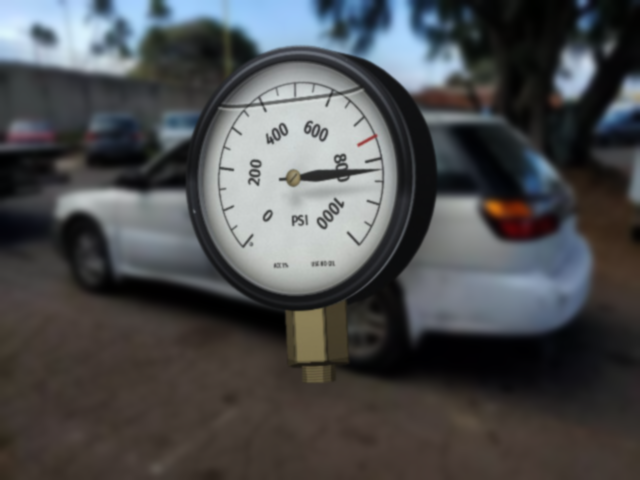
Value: psi 825
